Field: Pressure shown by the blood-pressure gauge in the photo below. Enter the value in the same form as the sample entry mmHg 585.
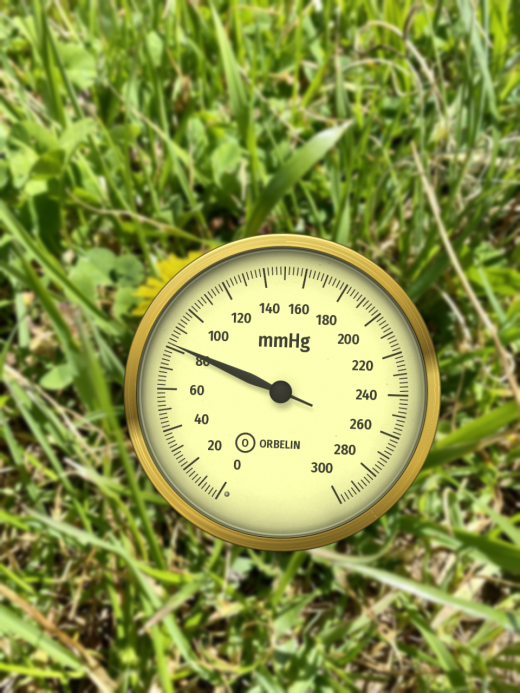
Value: mmHg 82
